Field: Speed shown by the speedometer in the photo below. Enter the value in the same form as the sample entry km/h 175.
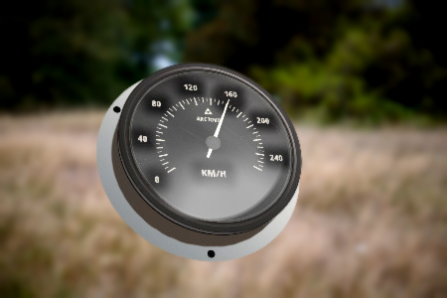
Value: km/h 160
